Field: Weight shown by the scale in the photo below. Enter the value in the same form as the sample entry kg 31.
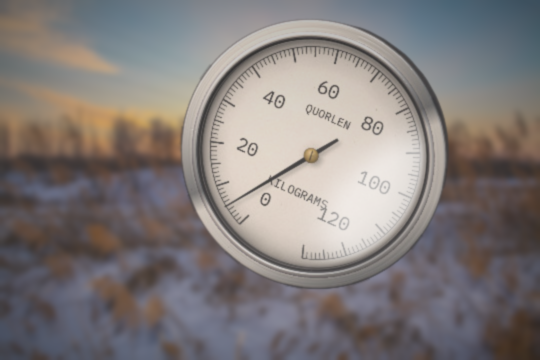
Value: kg 5
